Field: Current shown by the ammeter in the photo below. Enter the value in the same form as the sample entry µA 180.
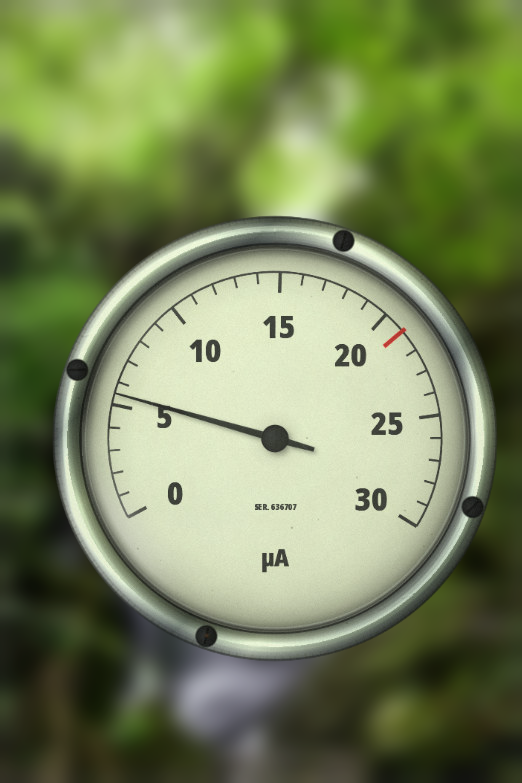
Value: µA 5.5
